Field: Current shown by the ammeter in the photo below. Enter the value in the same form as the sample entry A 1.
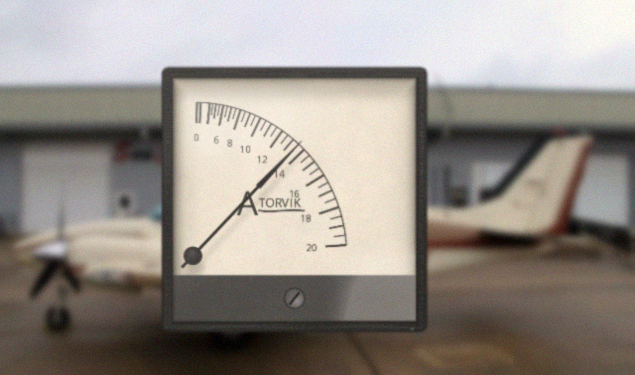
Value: A 13.5
